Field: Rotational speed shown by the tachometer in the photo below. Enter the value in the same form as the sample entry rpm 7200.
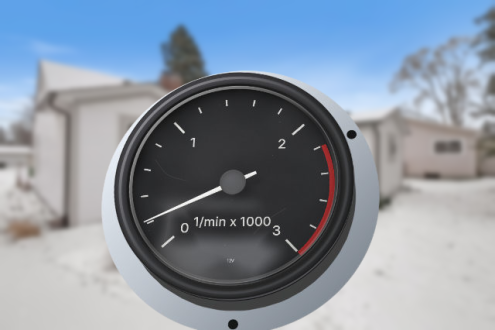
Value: rpm 200
